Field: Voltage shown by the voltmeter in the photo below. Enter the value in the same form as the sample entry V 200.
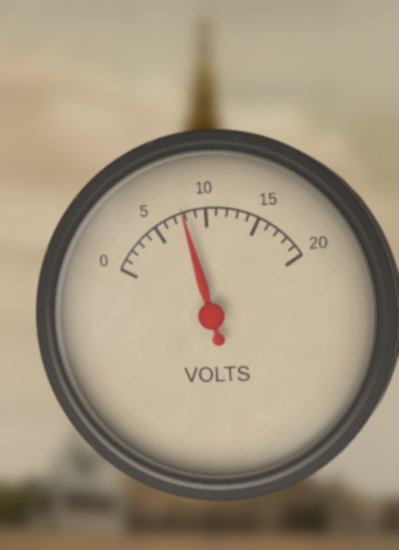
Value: V 8
